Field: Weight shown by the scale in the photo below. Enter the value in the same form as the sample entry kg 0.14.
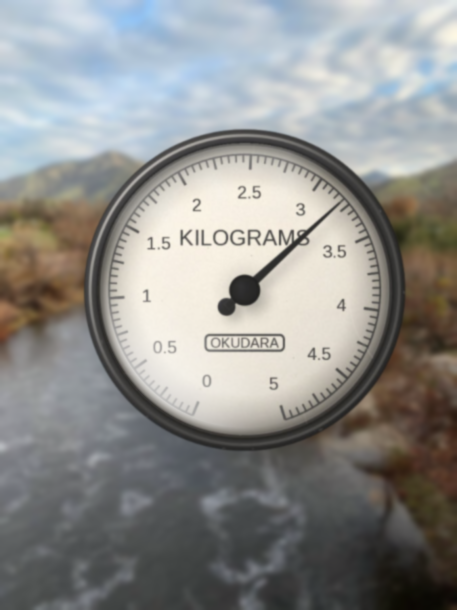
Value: kg 3.2
